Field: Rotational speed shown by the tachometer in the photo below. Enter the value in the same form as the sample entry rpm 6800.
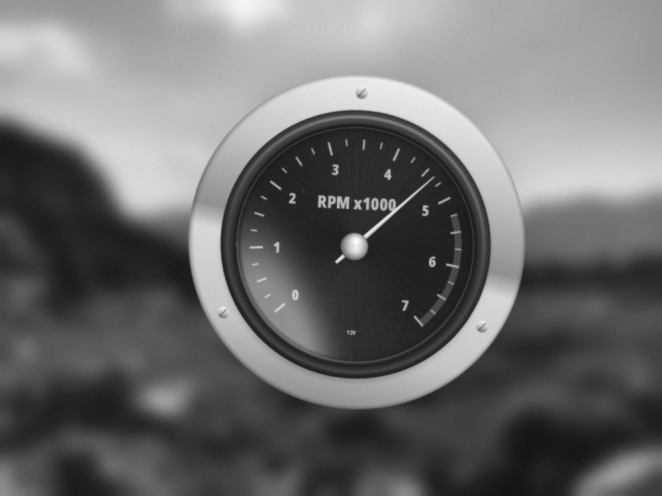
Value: rpm 4625
